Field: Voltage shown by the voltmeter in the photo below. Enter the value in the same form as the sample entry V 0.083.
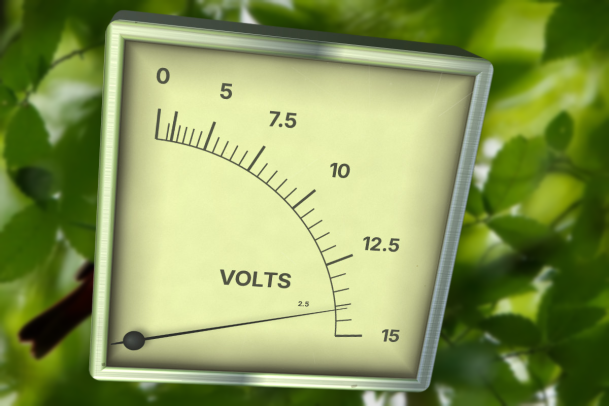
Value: V 14
